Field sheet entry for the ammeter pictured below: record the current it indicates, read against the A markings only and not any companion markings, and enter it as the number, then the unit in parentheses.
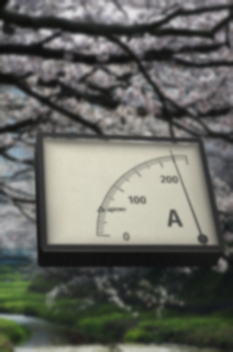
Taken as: 225 (A)
